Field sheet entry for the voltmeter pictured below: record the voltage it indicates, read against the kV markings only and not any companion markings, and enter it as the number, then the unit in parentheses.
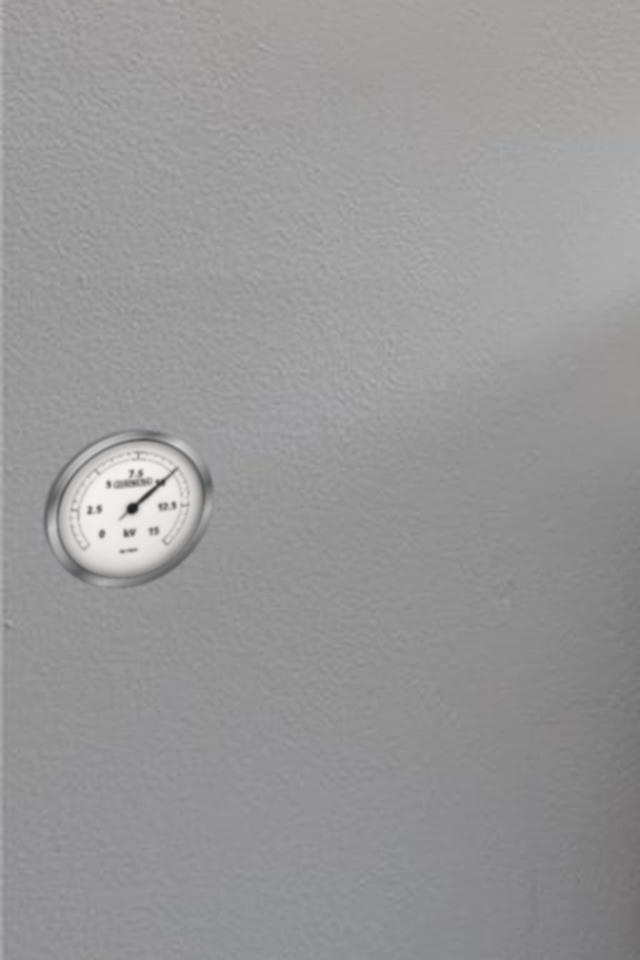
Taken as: 10 (kV)
